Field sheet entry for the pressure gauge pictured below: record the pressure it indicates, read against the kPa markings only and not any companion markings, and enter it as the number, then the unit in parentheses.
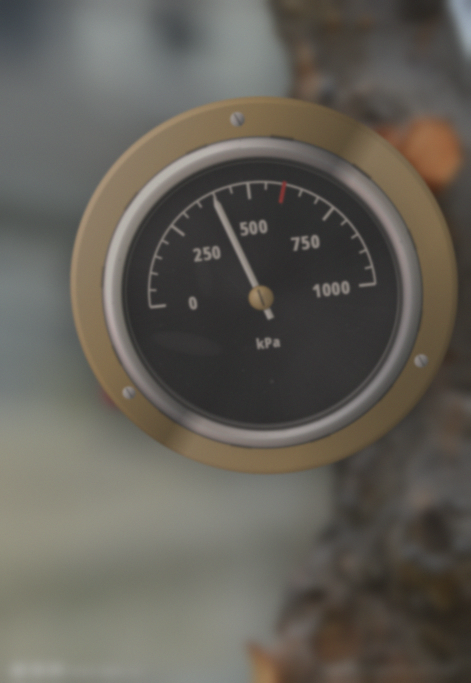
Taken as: 400 (kPa)
